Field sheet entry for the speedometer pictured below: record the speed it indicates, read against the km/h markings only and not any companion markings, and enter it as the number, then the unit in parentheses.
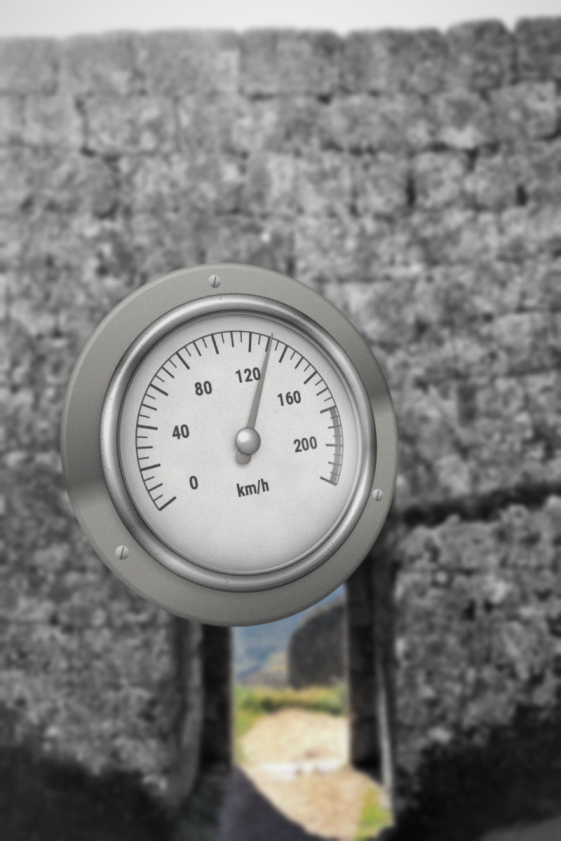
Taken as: 130 (km/h)
